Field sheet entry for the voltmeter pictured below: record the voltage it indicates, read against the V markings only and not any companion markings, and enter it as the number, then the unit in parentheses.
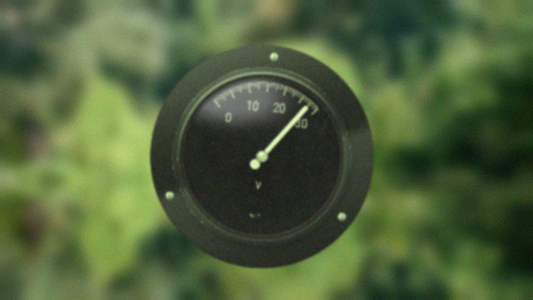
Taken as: 27.5 (V)
